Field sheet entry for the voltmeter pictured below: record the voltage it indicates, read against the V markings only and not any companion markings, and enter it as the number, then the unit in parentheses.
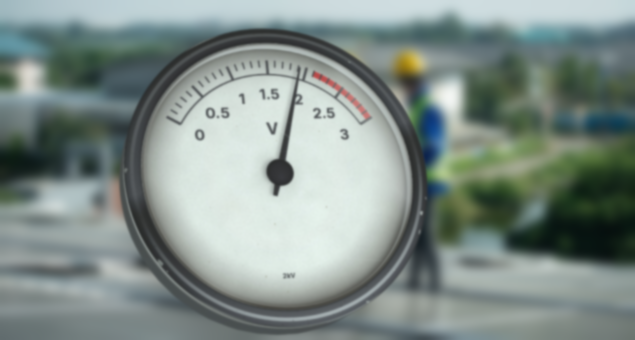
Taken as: 1.9 (V)
